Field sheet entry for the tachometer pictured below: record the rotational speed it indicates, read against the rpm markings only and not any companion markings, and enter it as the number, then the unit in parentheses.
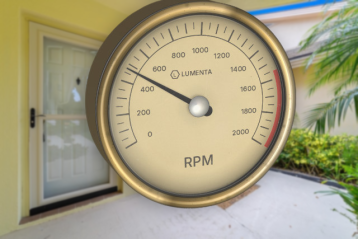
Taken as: 475 (rpm)
